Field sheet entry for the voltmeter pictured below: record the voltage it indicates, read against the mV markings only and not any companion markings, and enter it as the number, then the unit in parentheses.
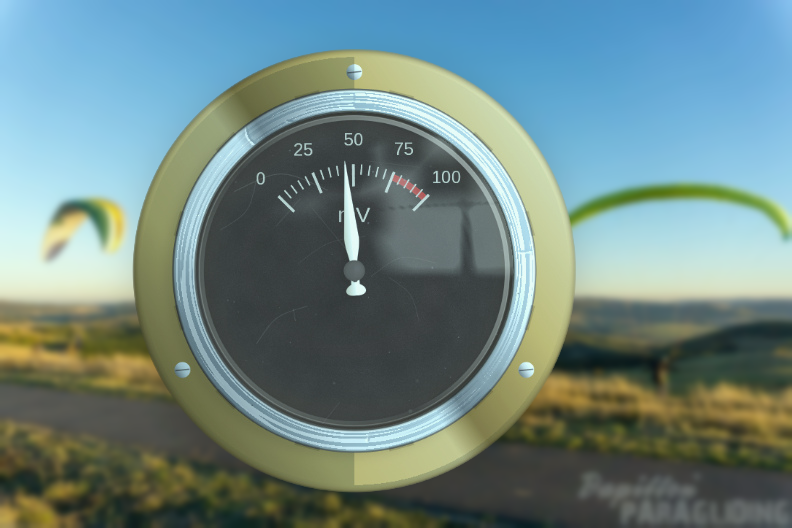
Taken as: 45 (mV)
